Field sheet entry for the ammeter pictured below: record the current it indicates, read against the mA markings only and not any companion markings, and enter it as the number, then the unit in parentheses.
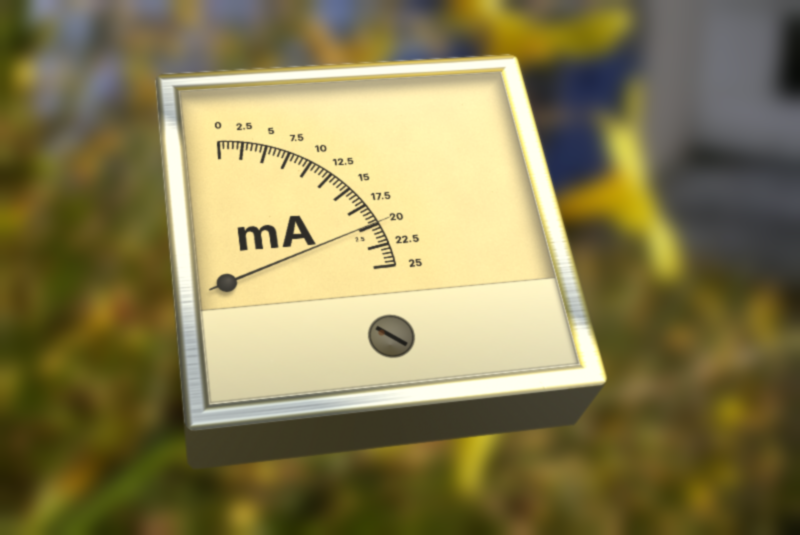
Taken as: 20 (mA)
